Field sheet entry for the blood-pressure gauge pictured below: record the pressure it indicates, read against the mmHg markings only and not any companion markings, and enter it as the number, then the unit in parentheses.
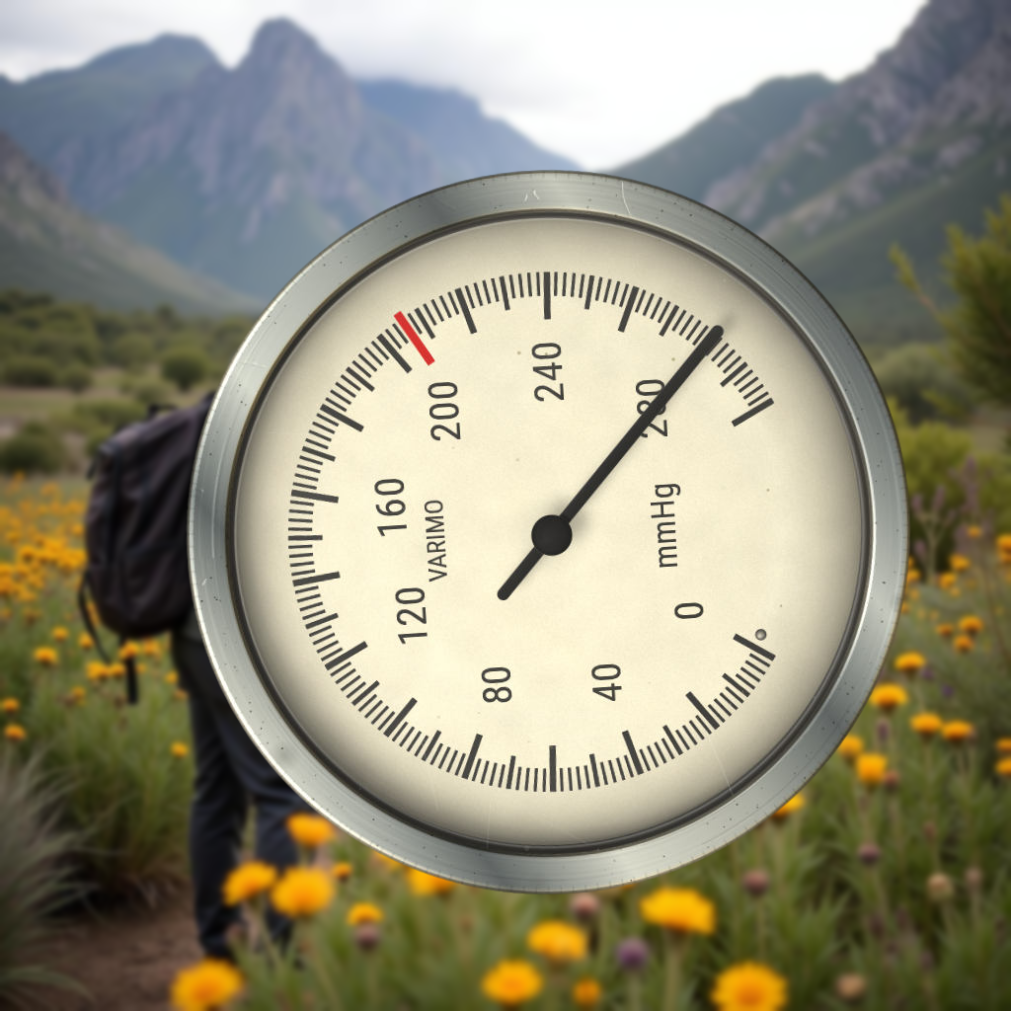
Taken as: 280 (mmHg)
